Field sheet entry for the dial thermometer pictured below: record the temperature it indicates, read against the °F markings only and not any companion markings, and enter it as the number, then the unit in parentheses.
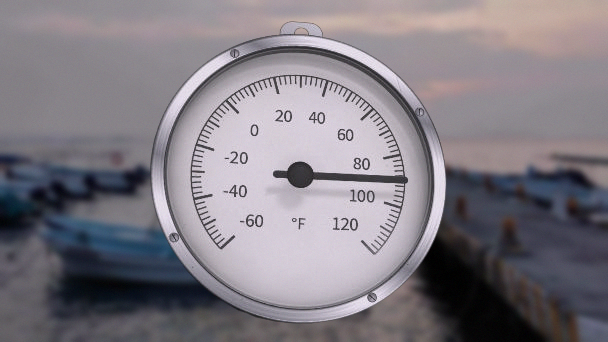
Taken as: 90 (°F)
